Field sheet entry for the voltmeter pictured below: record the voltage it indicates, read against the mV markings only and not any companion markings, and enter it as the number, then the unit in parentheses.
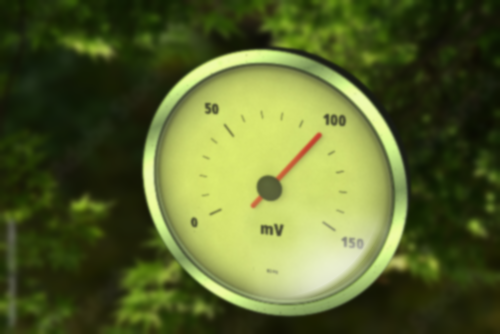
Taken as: 100 (mV)
